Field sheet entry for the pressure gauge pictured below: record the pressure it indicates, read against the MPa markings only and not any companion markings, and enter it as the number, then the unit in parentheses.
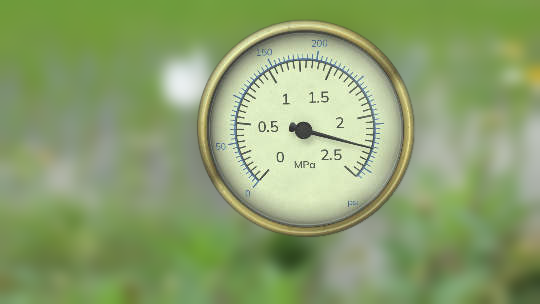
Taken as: 2.25 (MPa)
